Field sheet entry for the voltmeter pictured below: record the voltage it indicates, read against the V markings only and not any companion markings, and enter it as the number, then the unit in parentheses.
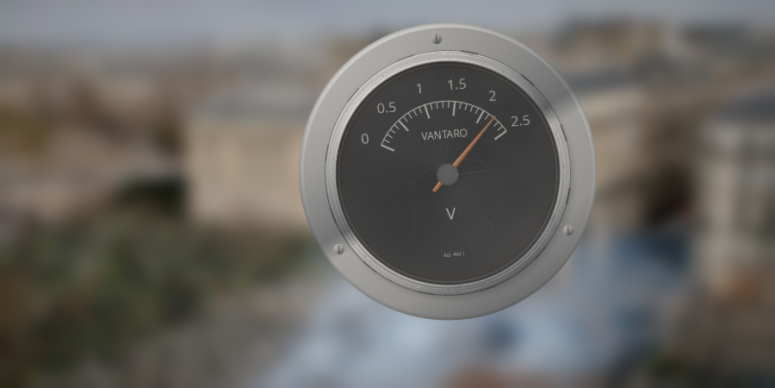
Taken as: 2.2 (V)
